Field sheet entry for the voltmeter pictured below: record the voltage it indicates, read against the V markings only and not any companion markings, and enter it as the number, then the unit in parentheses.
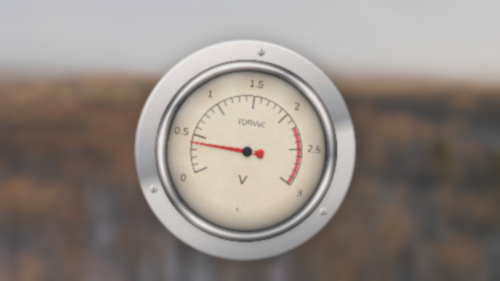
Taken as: 0.4 (V)
